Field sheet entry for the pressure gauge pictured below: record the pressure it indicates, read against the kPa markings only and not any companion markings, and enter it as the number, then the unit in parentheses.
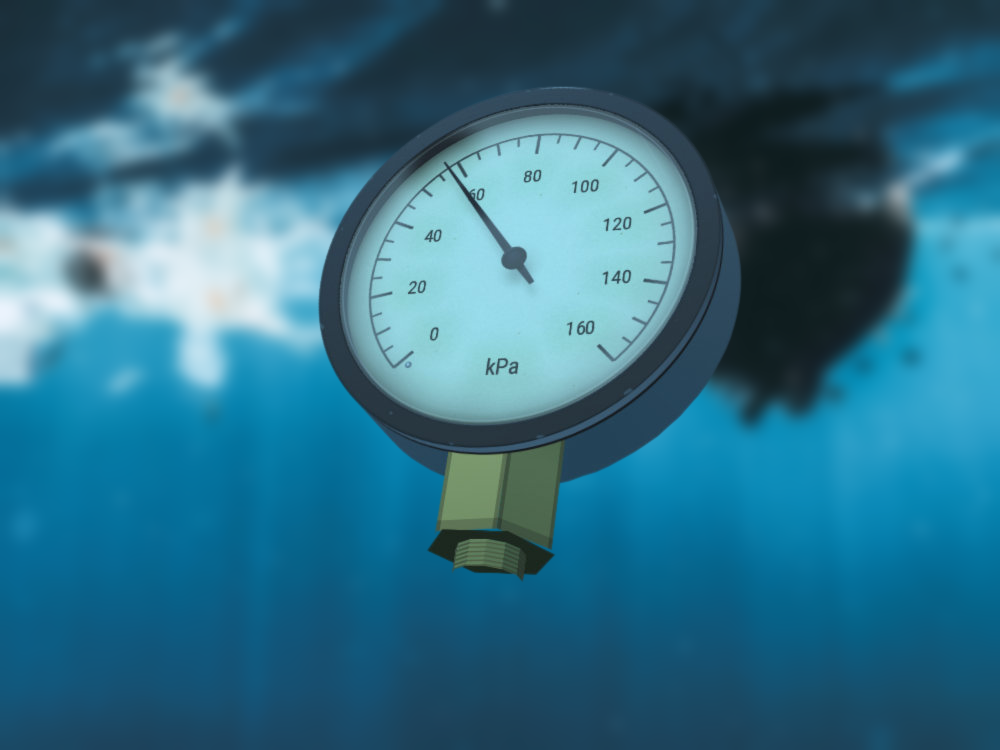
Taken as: 57.5 (kPa)
